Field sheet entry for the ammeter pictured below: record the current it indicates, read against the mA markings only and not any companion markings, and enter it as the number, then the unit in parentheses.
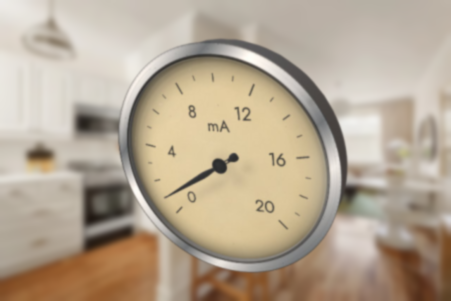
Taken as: 1 (mA)
